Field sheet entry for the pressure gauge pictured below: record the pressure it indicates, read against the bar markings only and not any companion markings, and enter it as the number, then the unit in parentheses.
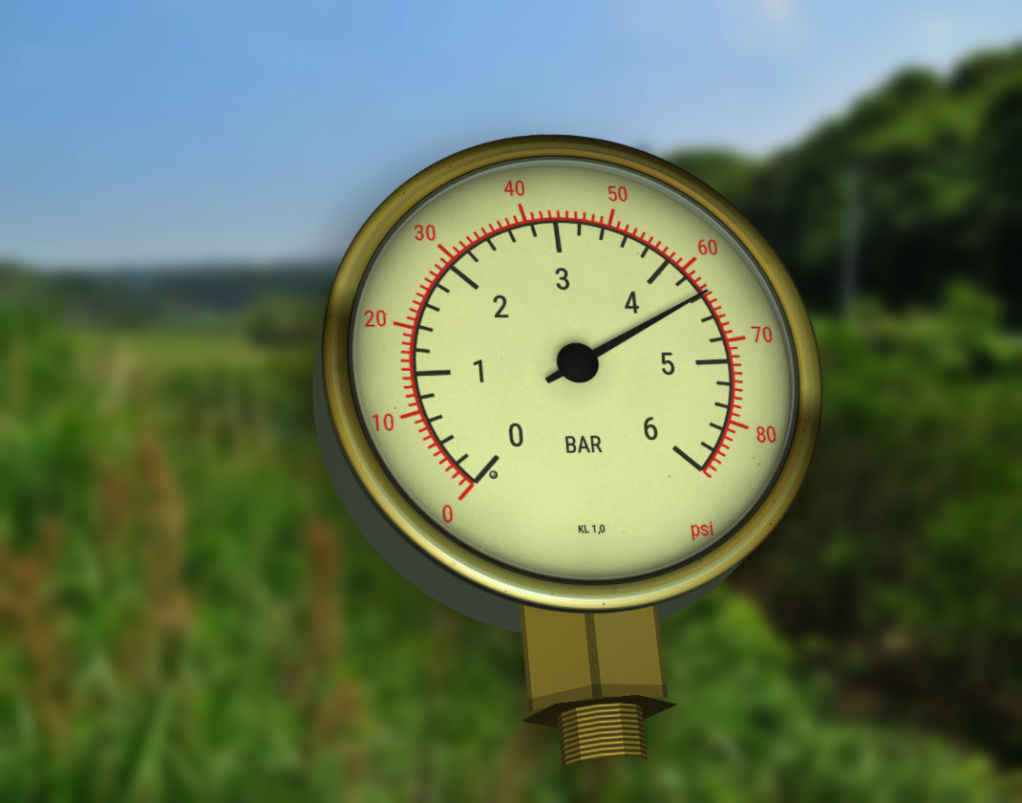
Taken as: 4.4 (bar)
